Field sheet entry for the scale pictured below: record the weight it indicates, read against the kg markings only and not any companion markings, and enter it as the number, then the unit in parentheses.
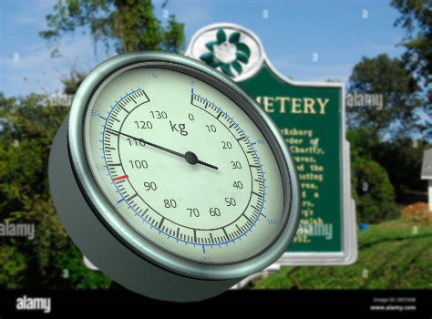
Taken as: 110 (kg)
